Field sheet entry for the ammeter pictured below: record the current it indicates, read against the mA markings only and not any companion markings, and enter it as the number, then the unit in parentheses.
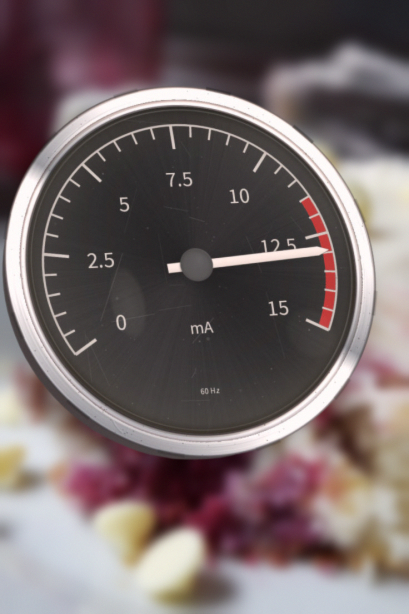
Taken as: 13 (mA)
